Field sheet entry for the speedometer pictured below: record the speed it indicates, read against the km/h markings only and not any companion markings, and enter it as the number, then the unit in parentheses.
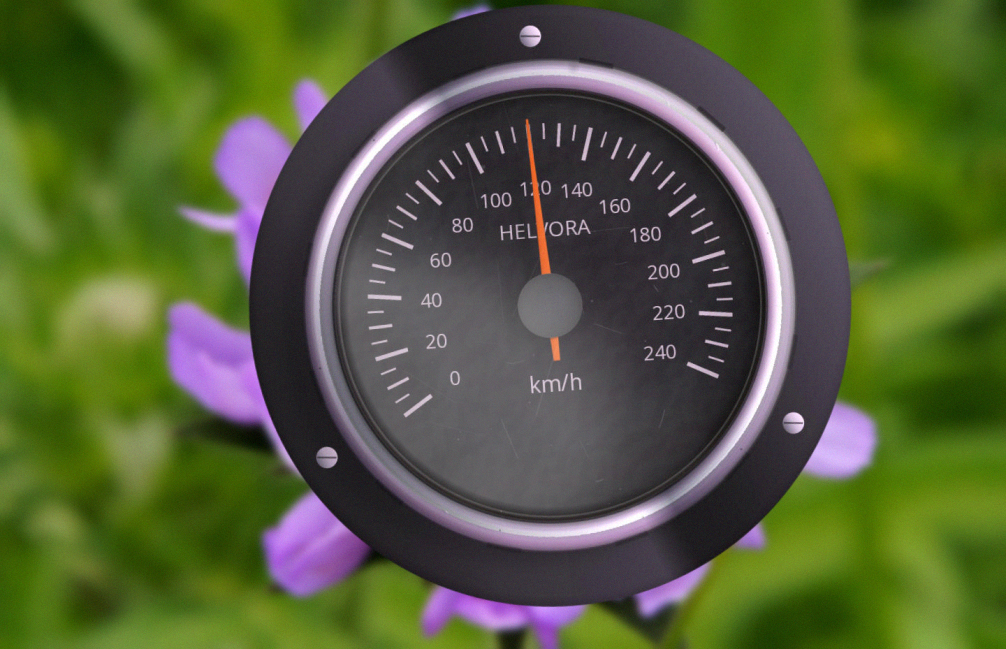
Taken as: 120 (km/h)
